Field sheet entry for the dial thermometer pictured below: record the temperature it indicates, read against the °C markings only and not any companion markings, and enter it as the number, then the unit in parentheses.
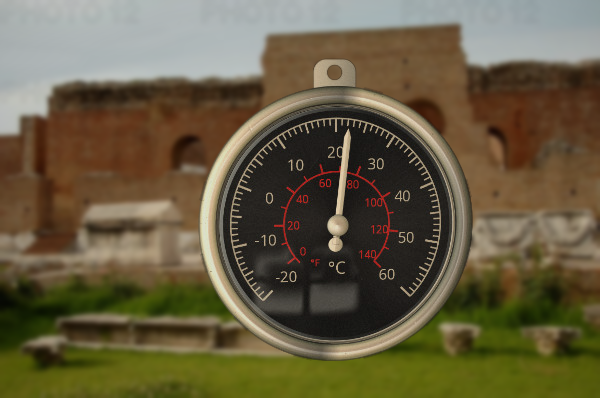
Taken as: 22 (°C)
